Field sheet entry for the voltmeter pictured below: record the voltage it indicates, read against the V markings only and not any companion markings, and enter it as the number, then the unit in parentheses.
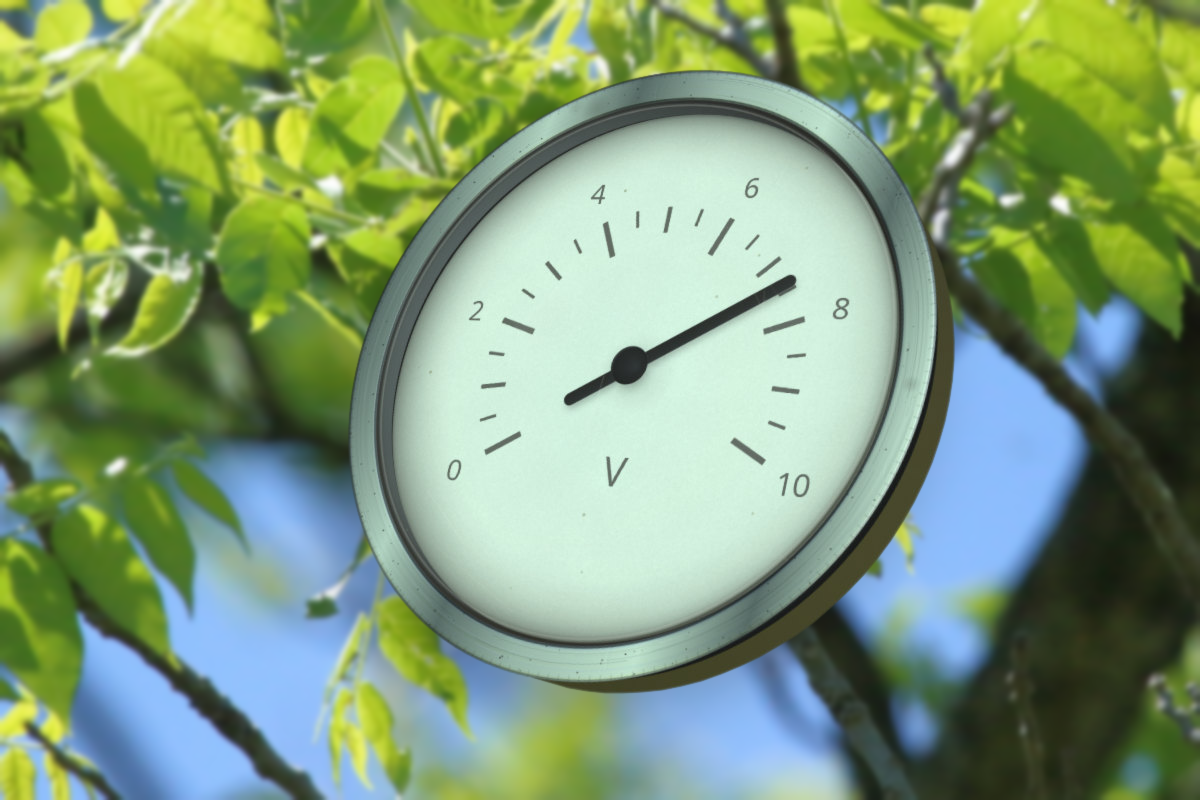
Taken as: 7.5 (V)
